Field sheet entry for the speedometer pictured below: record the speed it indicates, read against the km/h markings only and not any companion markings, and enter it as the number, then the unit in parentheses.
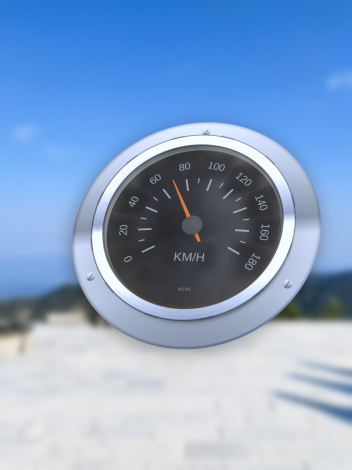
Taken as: 70 (km/h)
